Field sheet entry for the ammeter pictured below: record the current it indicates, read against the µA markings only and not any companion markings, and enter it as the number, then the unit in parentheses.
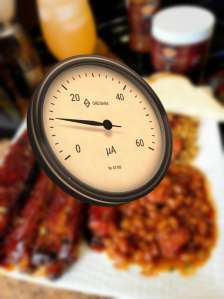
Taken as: 10 (µA)
